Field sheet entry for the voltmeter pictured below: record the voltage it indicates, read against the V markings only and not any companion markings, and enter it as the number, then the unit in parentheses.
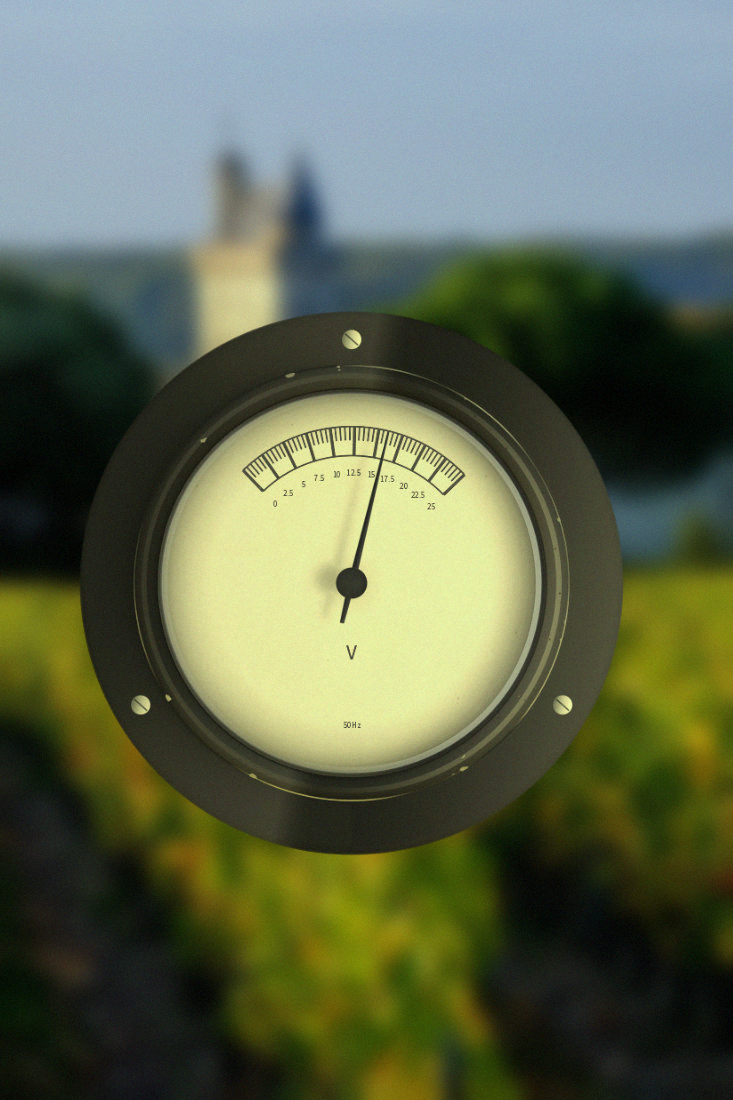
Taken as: 16 (V)
